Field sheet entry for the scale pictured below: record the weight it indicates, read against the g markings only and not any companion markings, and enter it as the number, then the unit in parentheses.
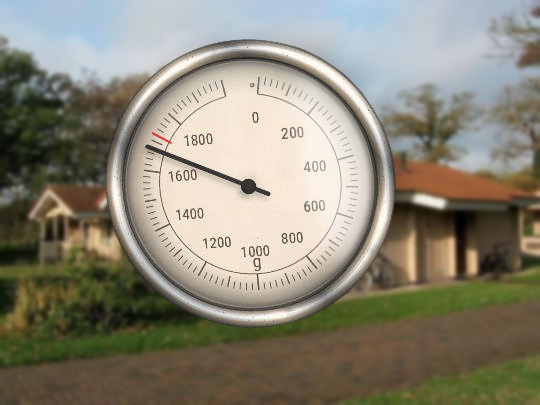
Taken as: 1680 (g)
